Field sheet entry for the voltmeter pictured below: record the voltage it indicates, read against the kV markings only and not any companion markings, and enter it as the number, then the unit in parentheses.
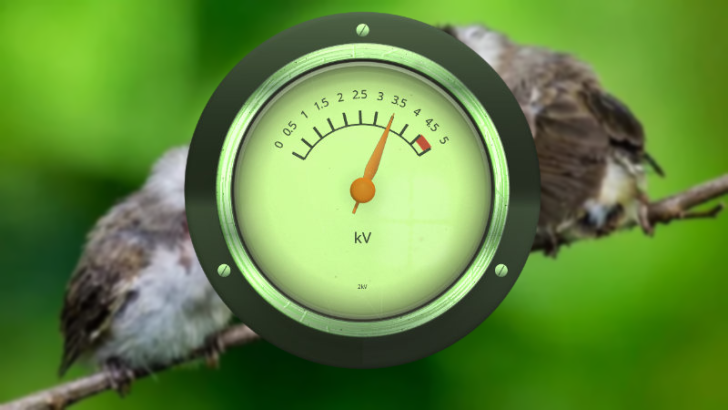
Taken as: 3.5 (kV)
